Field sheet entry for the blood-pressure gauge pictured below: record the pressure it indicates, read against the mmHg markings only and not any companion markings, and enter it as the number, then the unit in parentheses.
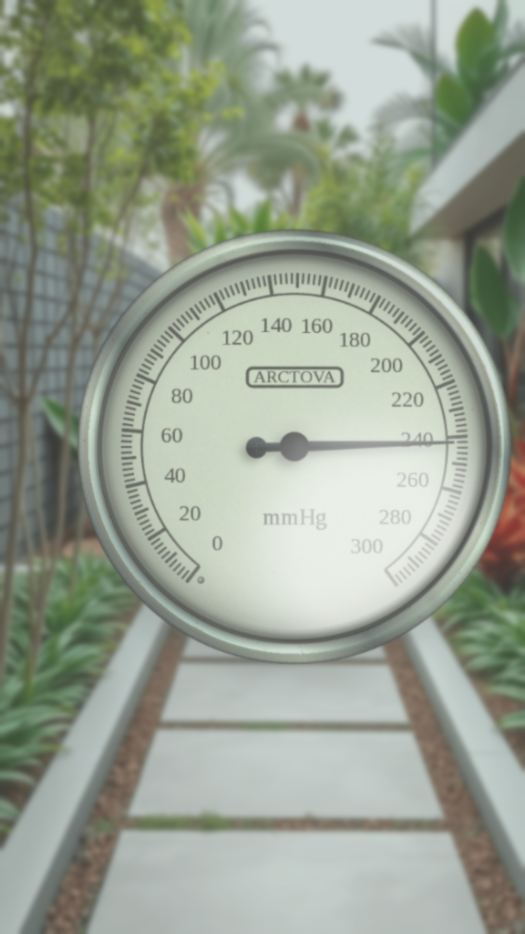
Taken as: 242 (mmHg)
